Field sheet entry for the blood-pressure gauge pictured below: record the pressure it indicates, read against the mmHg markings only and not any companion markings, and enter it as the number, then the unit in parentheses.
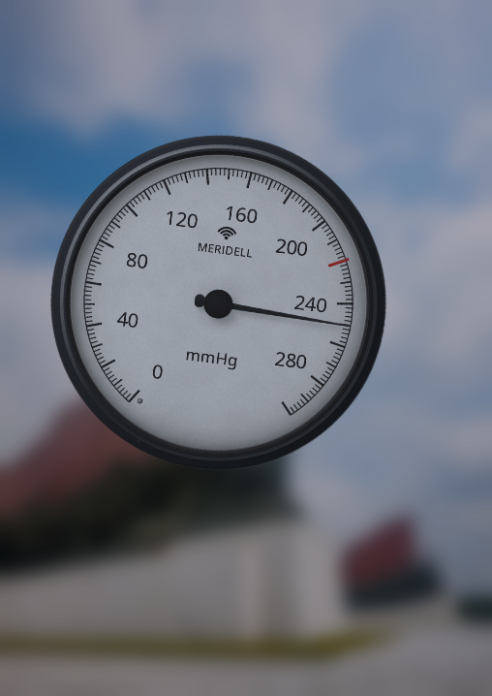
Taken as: 250 (mmHg)
